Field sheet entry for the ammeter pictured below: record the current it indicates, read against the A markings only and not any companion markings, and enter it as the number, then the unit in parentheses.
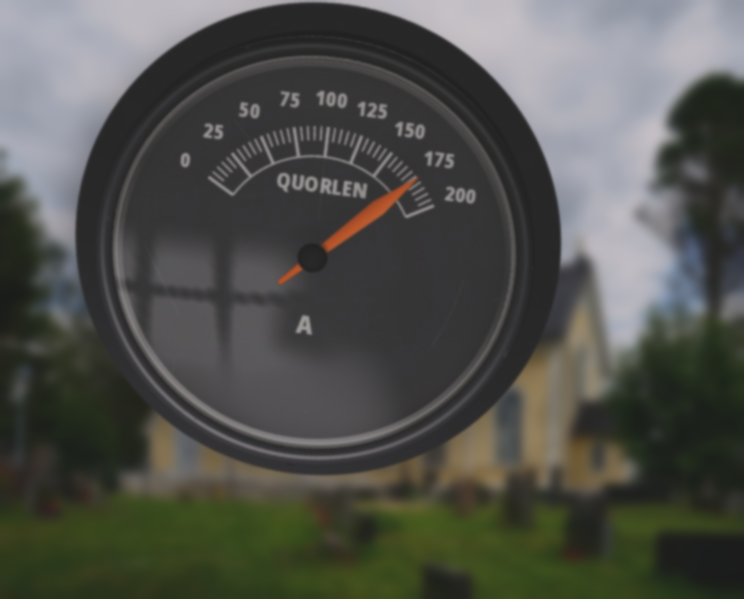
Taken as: 175 (A)
